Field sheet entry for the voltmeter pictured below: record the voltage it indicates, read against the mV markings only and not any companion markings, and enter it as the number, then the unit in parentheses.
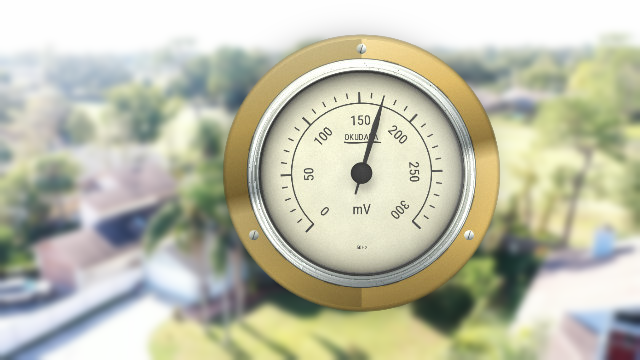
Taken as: 170 (mV)
